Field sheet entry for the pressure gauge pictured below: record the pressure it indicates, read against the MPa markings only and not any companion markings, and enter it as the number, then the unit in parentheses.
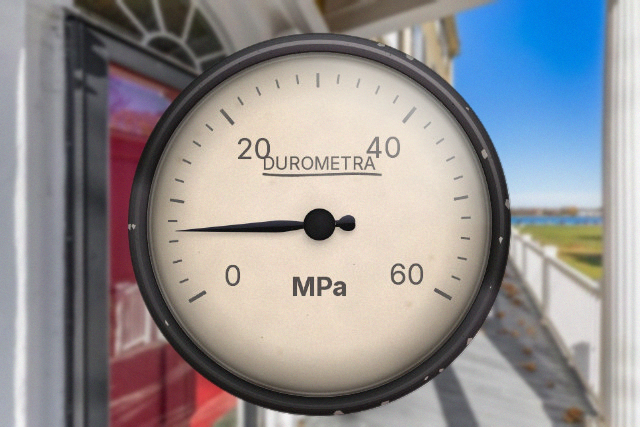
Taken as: 7 (MPa)
